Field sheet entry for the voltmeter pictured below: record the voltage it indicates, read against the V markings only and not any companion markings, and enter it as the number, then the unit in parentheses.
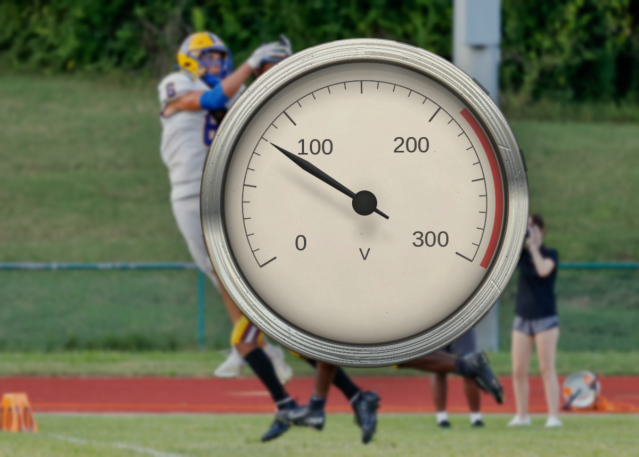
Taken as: 80 (V)
